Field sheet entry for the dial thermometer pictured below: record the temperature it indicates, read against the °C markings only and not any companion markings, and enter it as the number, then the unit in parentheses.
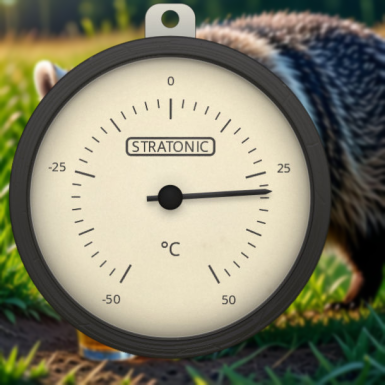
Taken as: 28.75 (°C)
